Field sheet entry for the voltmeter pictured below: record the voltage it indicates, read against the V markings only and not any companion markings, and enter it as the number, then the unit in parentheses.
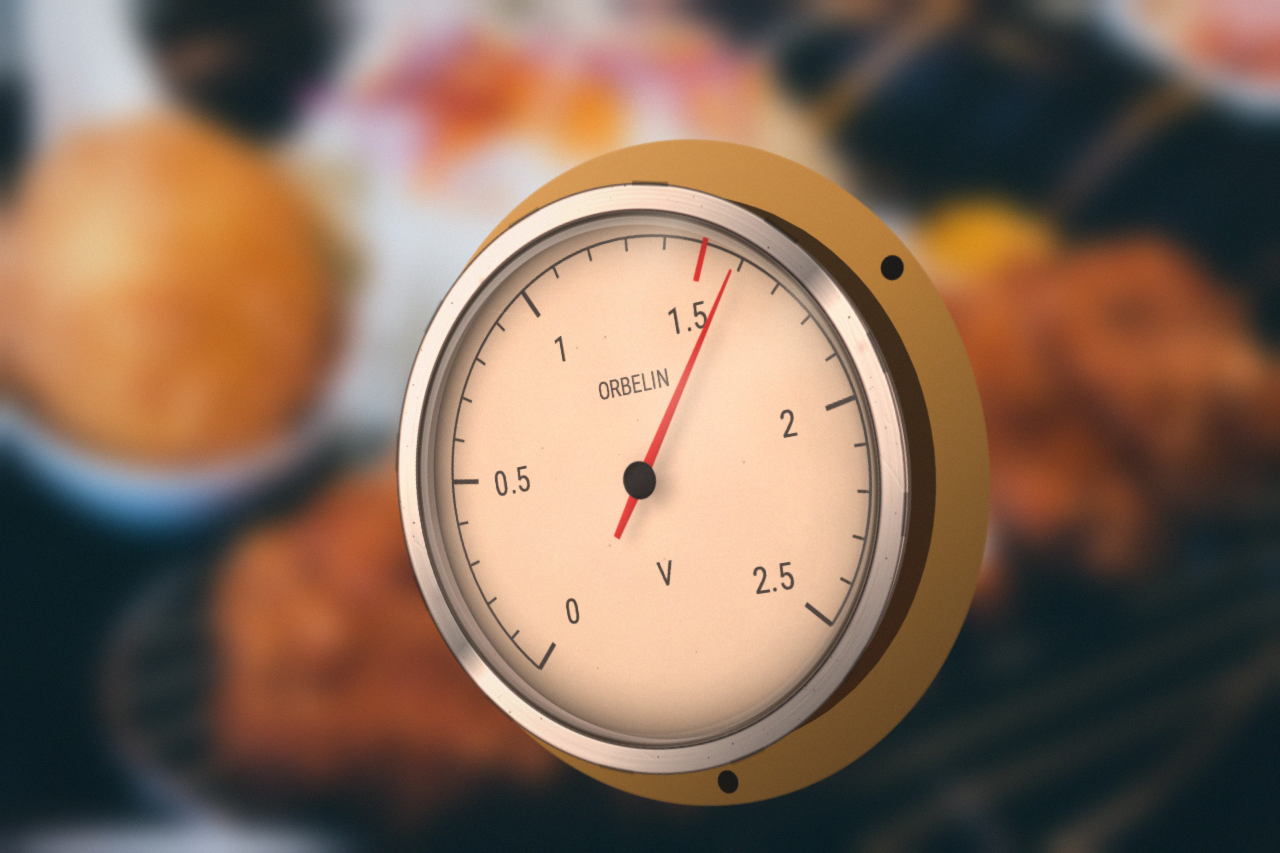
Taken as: 1.6 (V)
